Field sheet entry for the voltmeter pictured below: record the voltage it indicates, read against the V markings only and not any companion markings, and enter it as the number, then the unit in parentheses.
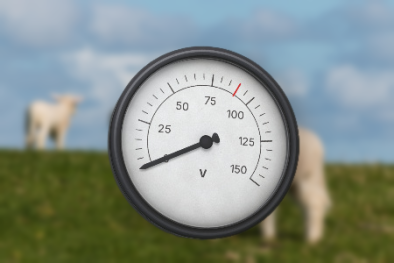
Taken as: 0 (V)
